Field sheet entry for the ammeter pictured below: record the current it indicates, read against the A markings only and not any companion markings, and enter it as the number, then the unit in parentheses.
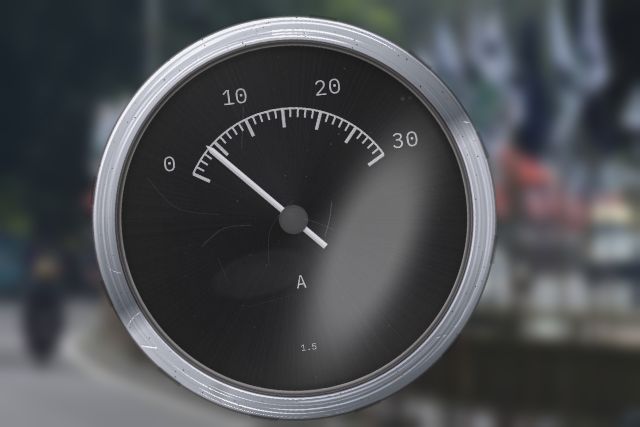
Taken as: 4 (A)
